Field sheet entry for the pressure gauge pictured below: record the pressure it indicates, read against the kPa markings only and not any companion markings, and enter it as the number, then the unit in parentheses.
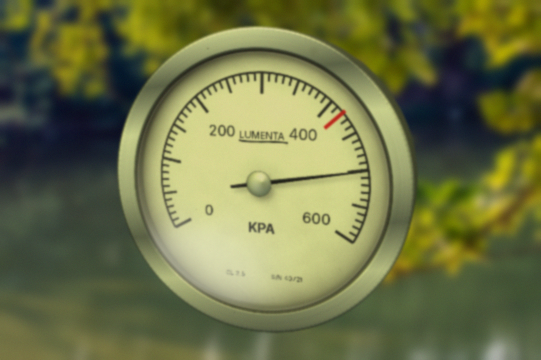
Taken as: 500 (kPa)
